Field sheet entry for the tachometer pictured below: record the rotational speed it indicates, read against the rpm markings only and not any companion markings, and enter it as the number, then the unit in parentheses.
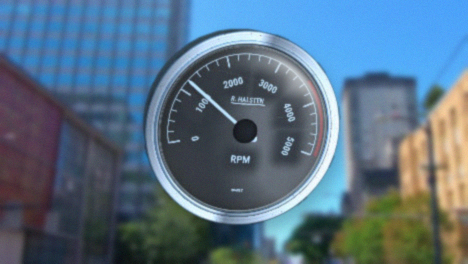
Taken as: 1200 (rpm)
